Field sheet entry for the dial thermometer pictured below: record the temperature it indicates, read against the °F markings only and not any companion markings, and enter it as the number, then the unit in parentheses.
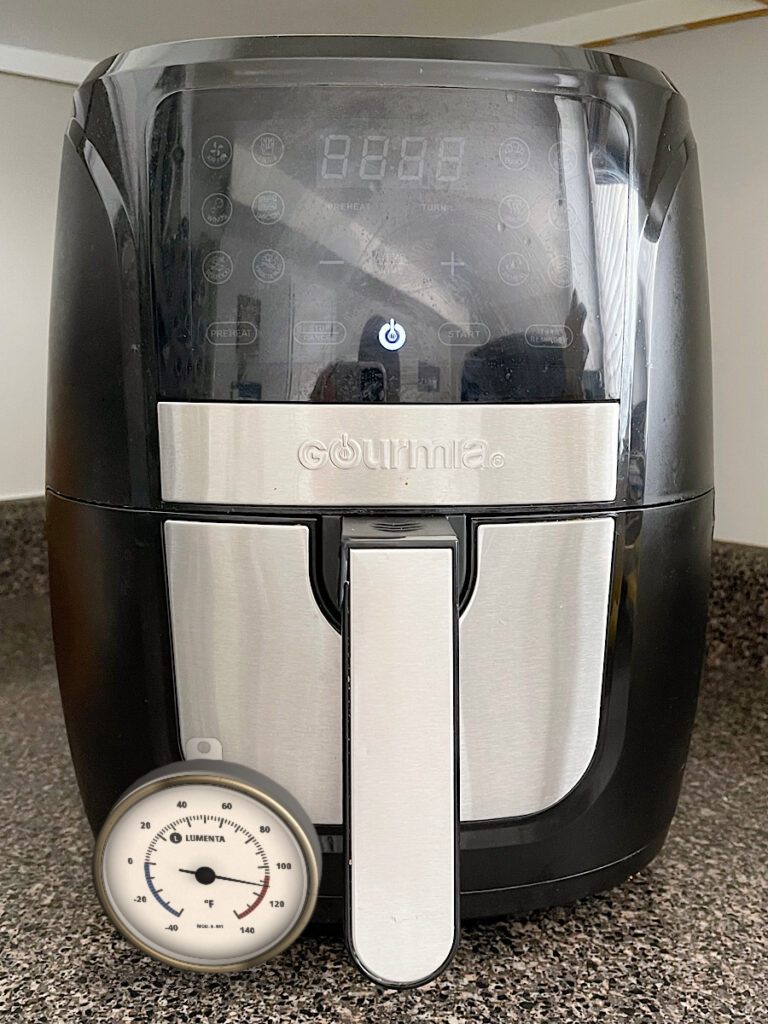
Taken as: 110 (°F)
